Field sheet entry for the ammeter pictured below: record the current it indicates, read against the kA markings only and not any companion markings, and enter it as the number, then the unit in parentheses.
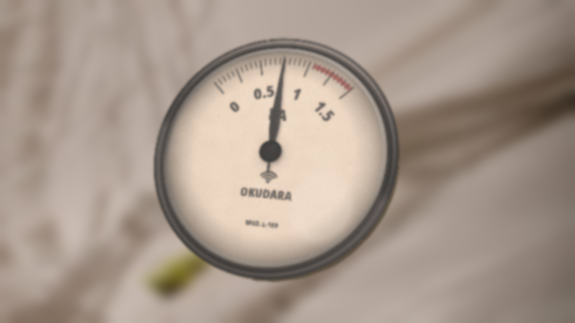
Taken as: 0.75 (kA)
